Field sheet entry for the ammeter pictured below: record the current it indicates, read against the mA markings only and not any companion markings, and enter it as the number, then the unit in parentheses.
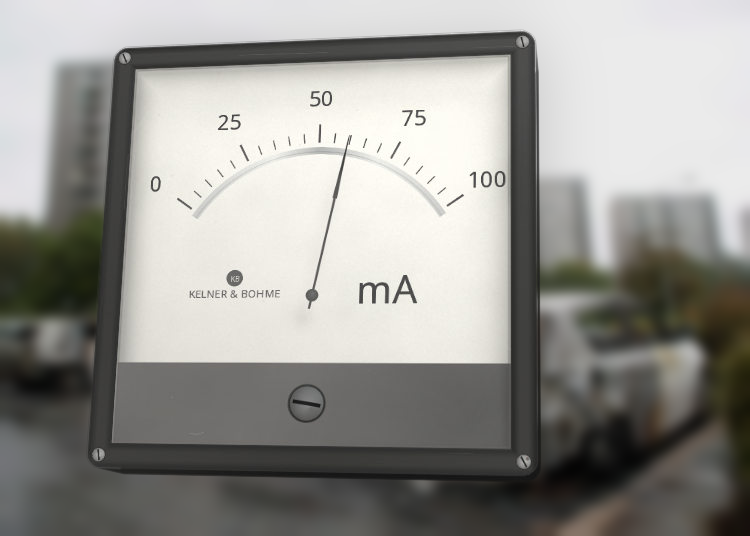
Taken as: 60 (mA)
